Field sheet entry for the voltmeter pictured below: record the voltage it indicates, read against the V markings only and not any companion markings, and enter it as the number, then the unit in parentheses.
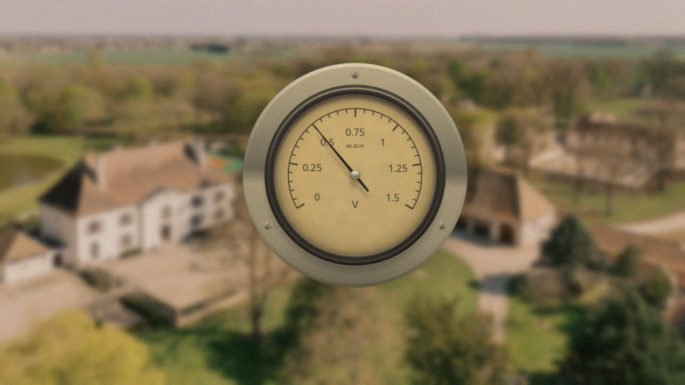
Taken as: 0.5 (V)
